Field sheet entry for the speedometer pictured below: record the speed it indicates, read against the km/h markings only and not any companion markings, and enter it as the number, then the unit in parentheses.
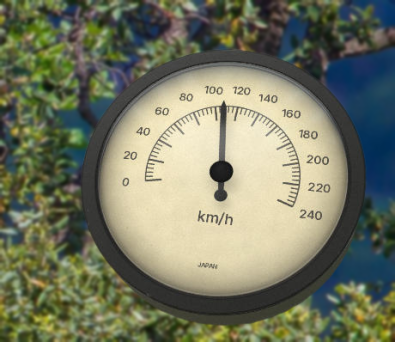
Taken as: 108 (km/h)
